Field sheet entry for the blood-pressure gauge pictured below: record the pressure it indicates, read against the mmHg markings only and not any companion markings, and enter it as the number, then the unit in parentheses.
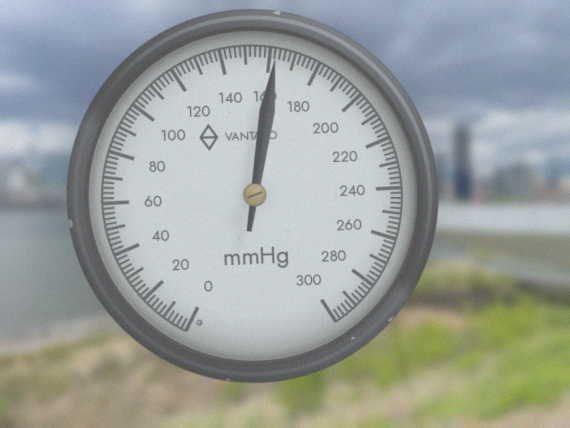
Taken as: 162 (mmHg)
